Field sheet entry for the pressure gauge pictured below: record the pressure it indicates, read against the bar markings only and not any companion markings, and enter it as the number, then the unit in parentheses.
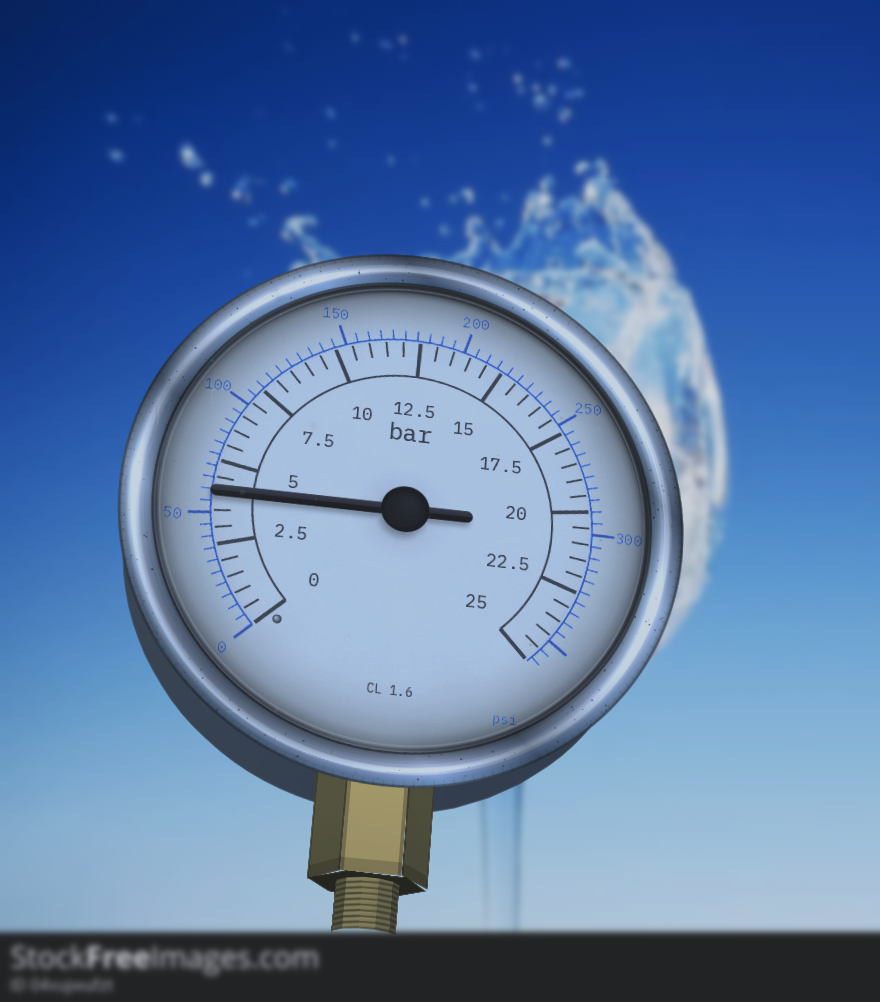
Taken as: 4 (bar)
